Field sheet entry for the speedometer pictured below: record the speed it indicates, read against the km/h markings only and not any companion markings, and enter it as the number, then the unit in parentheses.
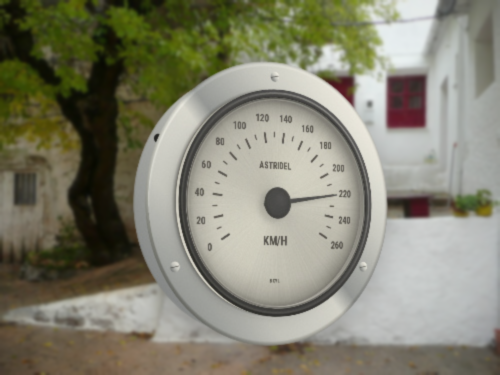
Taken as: 220 (km/h)
